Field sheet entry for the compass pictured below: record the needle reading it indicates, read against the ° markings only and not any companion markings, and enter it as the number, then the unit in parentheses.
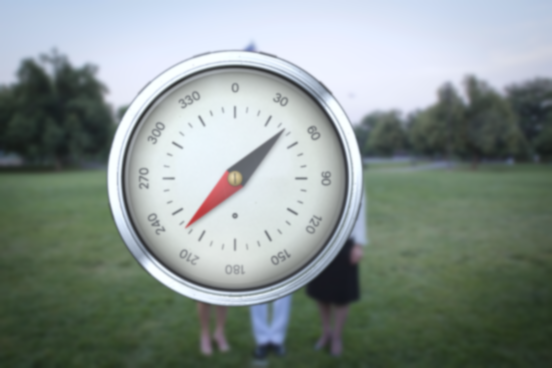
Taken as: 225 (°)
